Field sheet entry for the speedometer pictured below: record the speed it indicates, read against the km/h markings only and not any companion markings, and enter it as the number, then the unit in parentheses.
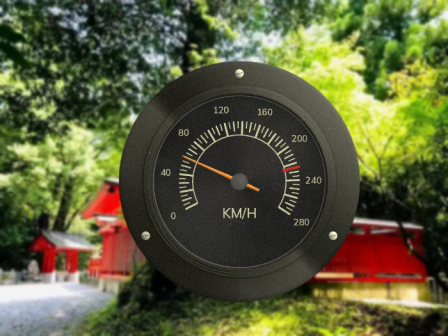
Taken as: 60 (km/h)
